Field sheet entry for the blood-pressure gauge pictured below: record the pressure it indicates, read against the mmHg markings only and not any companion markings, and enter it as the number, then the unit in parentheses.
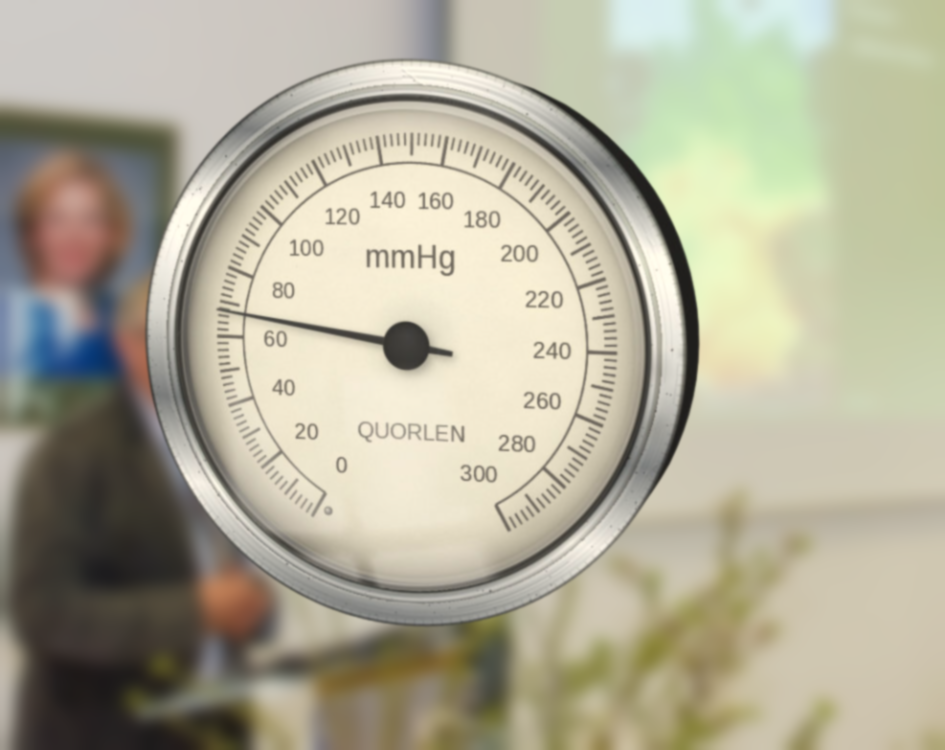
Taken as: 68 (mmHg)
